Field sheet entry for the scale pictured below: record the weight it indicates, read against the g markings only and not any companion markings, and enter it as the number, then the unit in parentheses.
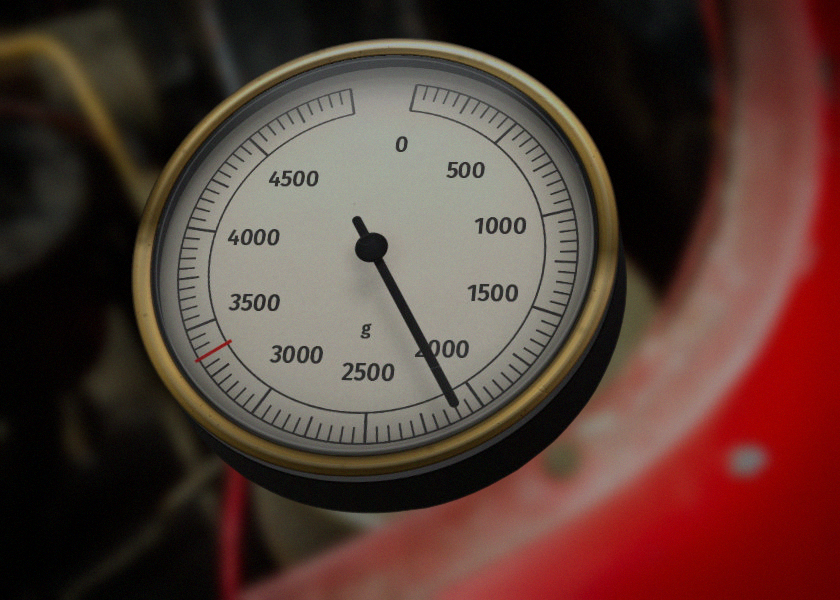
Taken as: 2100 (g)
